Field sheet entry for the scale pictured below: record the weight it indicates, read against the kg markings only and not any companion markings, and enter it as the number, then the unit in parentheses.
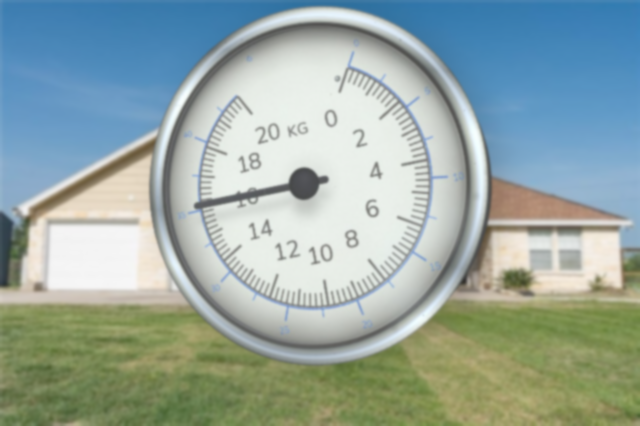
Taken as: 16 (kg)
